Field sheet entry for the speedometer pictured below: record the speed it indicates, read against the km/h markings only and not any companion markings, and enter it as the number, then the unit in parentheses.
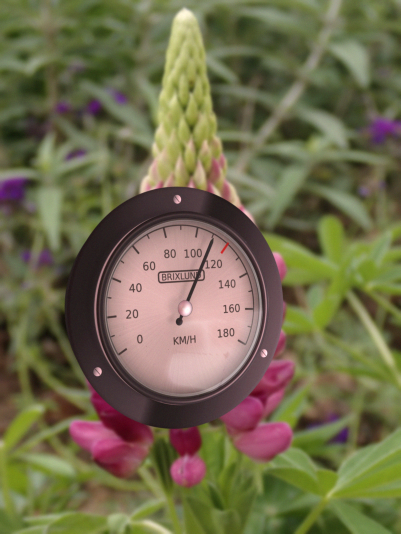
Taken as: 110 (km/h)
